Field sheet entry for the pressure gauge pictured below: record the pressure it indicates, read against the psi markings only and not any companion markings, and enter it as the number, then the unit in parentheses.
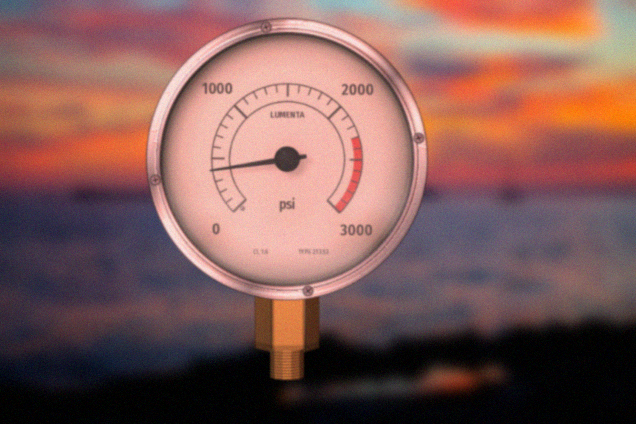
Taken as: 400 (psi)
